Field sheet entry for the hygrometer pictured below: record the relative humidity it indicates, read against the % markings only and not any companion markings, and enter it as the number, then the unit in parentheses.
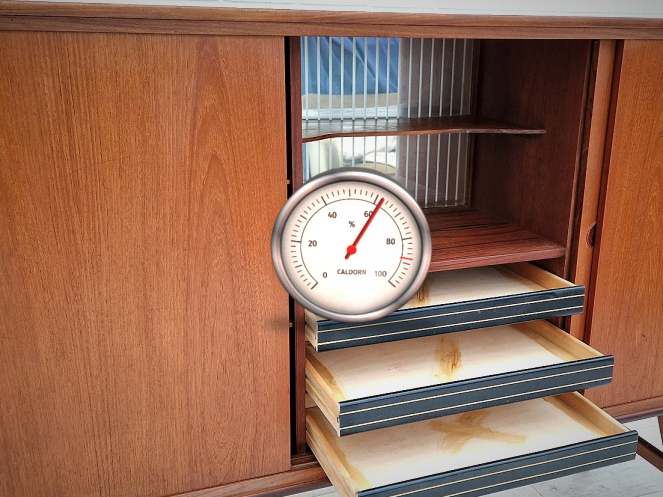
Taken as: 62 (%)
